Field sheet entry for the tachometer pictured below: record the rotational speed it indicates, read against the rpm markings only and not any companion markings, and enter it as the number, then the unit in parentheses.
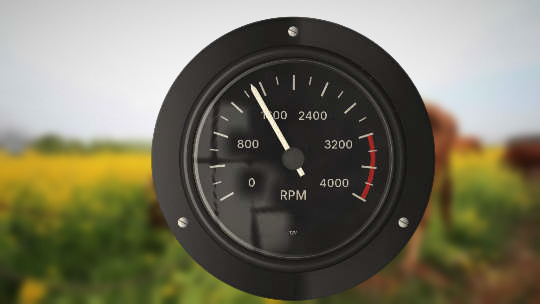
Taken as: 1500 (rpm)
